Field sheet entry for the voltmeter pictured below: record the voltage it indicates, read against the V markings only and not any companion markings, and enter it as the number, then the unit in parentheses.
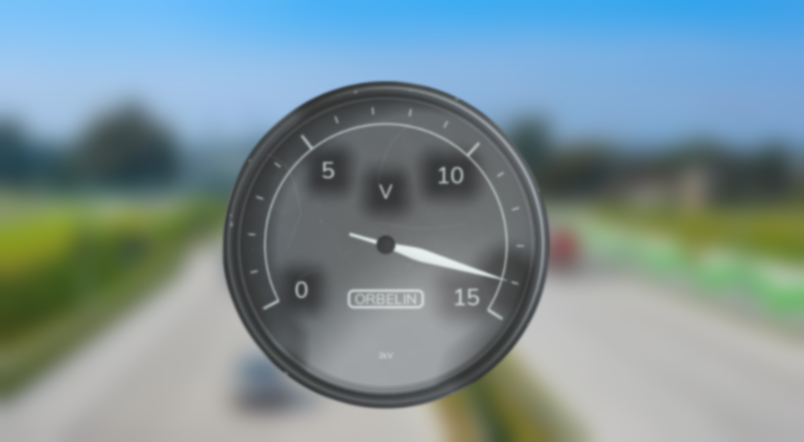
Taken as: 14 (V)
